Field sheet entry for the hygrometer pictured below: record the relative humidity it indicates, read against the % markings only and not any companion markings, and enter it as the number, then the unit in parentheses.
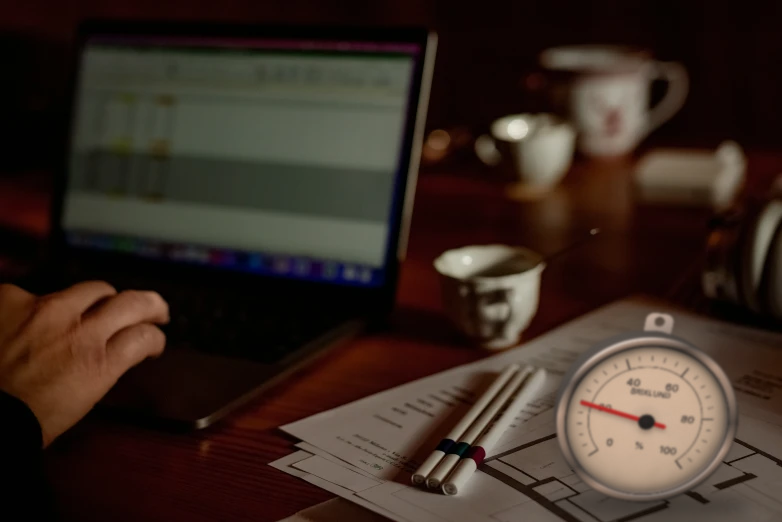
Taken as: 20 (%)
